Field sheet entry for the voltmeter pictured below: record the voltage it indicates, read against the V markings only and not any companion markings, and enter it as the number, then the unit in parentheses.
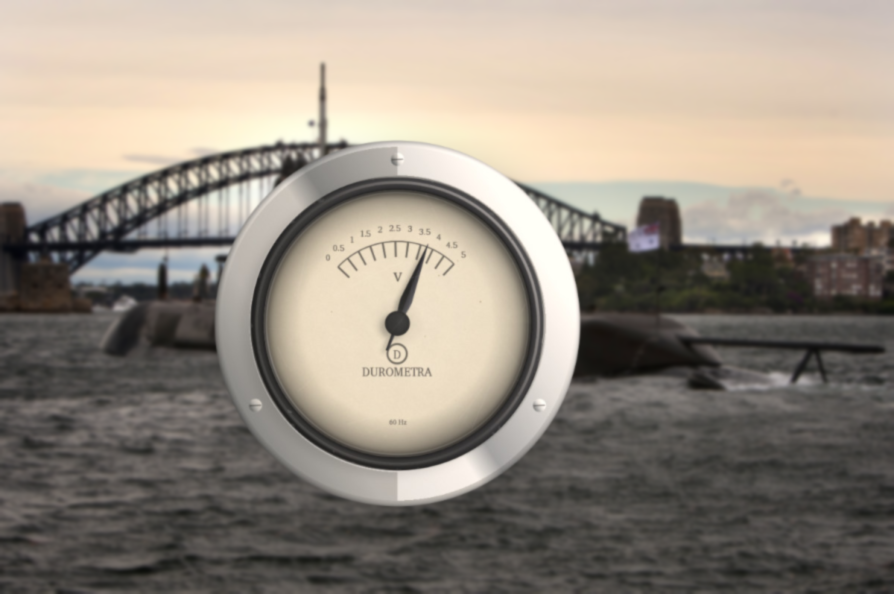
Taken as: 3.75 (V)
